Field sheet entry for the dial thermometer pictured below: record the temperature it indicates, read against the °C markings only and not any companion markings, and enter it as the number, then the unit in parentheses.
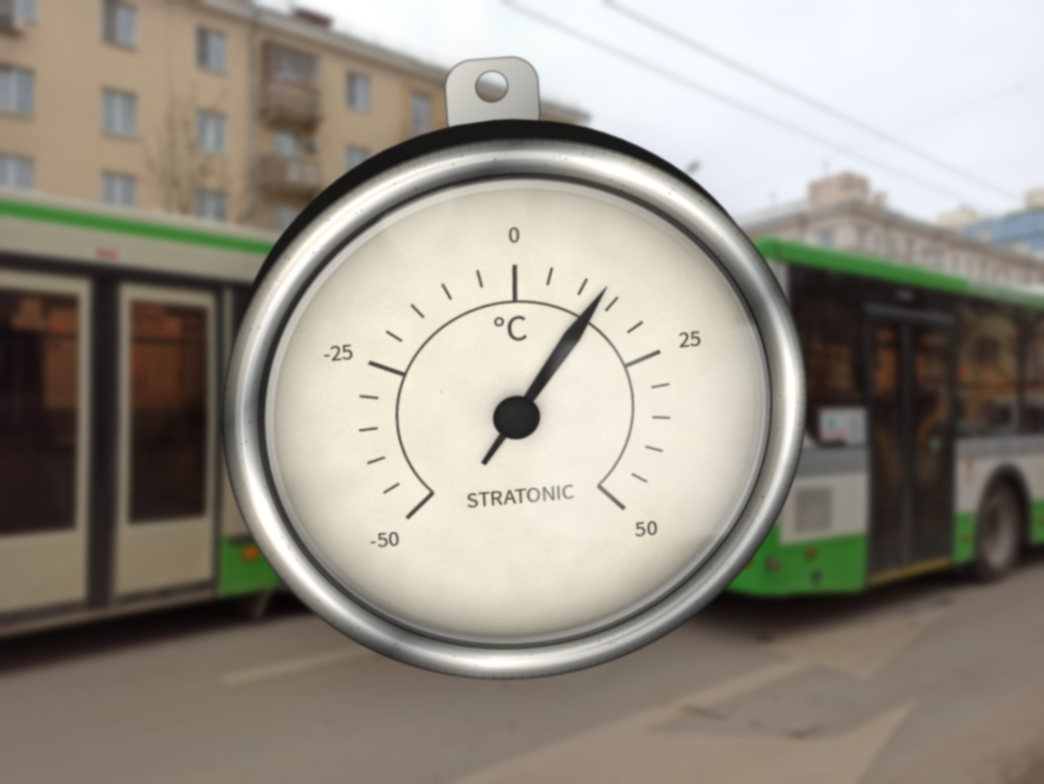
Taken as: 12.5 (°C)
